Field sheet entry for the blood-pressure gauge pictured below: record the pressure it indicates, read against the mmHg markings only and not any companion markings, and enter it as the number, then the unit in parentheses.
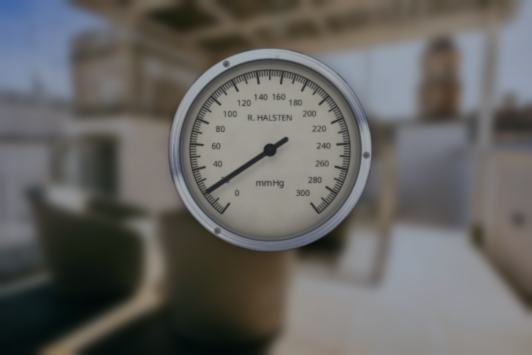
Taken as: 20 (mmHg)
